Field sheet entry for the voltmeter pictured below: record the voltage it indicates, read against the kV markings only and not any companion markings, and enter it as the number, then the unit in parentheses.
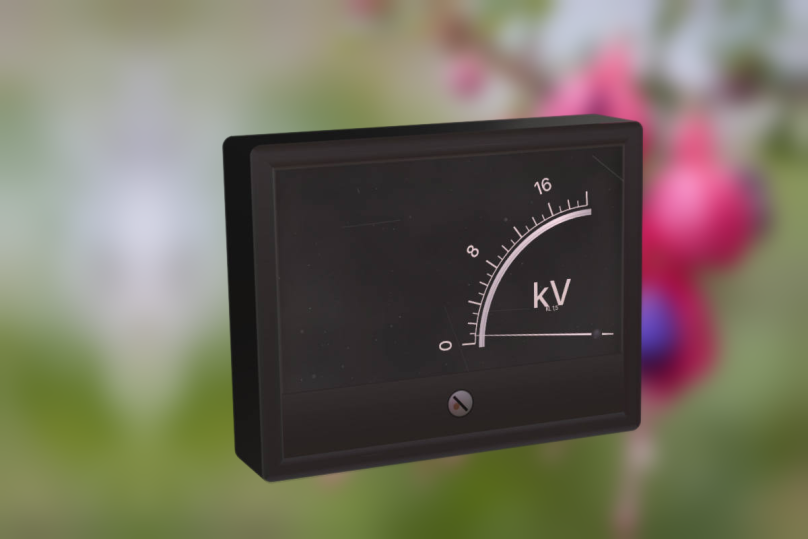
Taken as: 1 (kV)
